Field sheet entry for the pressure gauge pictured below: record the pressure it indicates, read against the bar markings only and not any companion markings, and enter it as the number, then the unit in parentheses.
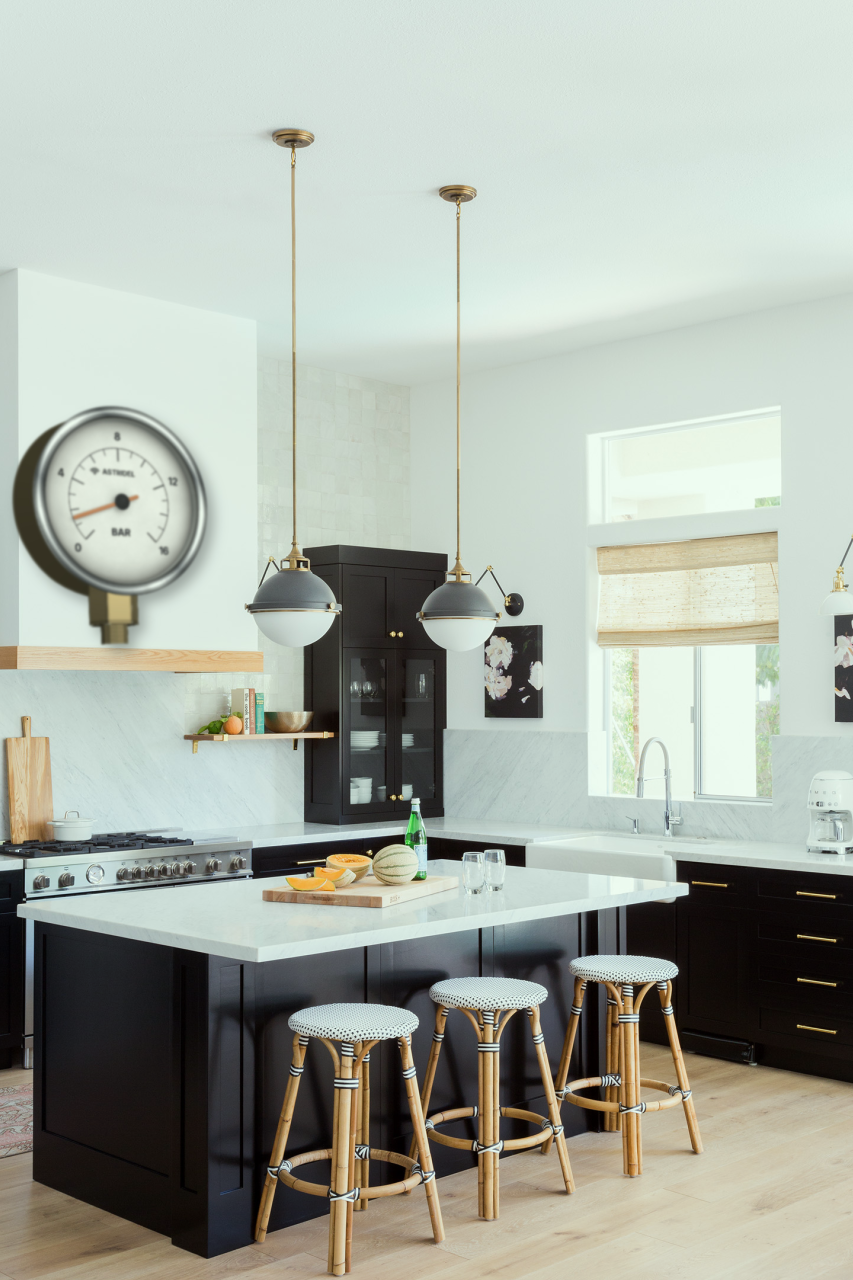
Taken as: 1.5 (bar)
